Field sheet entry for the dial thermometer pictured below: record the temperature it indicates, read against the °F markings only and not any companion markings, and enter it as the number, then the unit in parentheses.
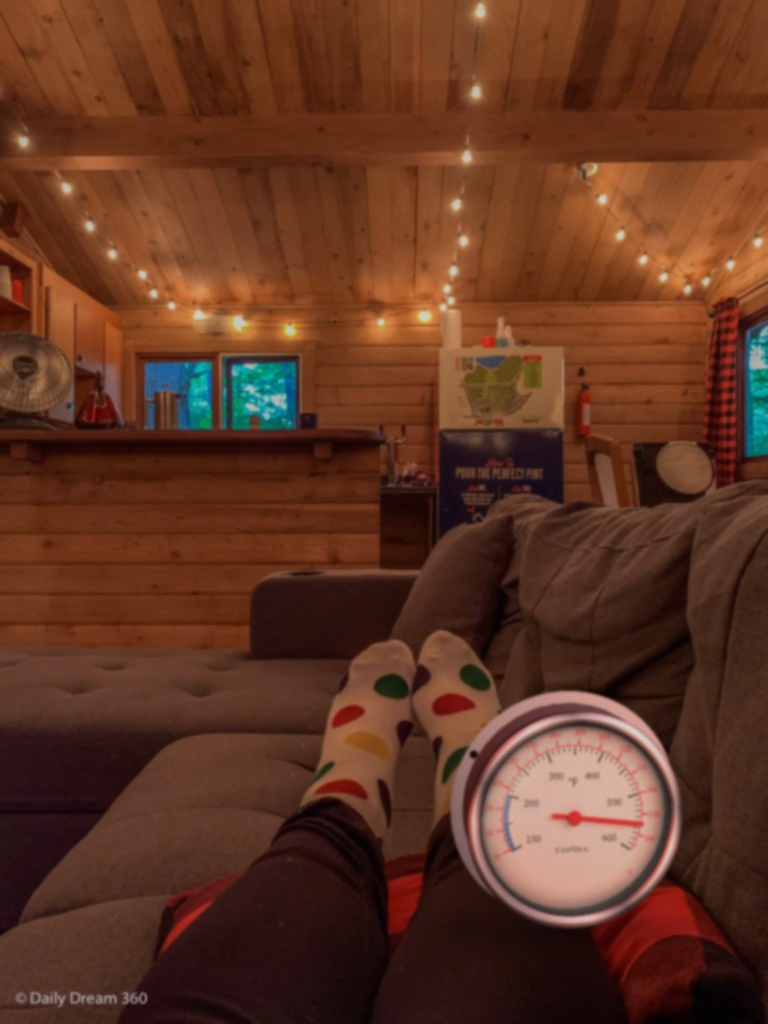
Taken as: 550 (°F)
